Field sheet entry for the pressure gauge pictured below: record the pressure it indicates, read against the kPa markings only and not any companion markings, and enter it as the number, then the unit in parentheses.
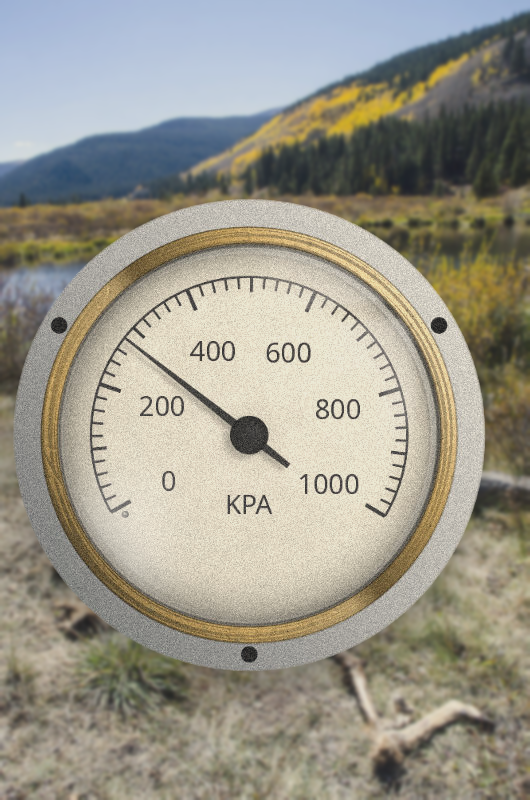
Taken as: 280 (kPa)
